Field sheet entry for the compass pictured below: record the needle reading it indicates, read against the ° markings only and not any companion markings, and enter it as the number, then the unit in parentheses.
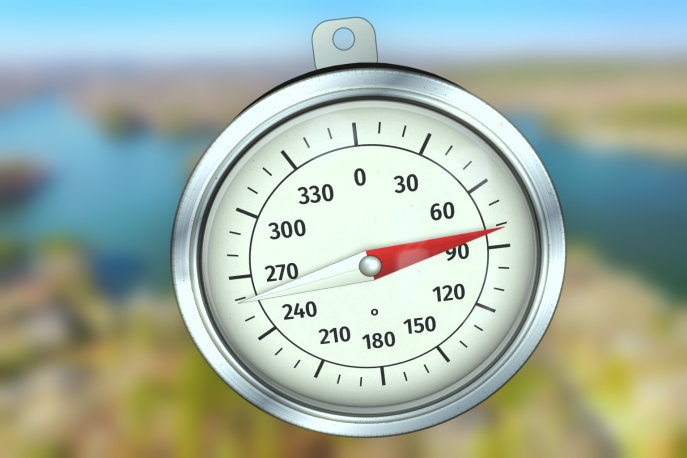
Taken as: 80 (°)
